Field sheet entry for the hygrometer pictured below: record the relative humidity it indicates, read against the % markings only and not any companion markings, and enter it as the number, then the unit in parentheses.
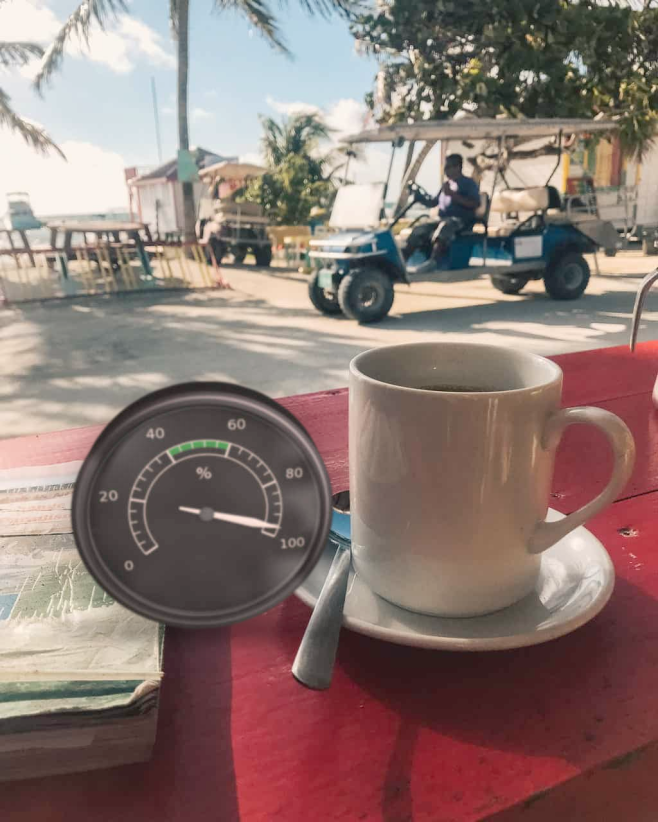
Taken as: 96 (%)
